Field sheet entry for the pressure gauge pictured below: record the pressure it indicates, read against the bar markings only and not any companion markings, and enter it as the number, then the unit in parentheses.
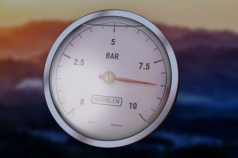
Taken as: 8.5 (bar)
